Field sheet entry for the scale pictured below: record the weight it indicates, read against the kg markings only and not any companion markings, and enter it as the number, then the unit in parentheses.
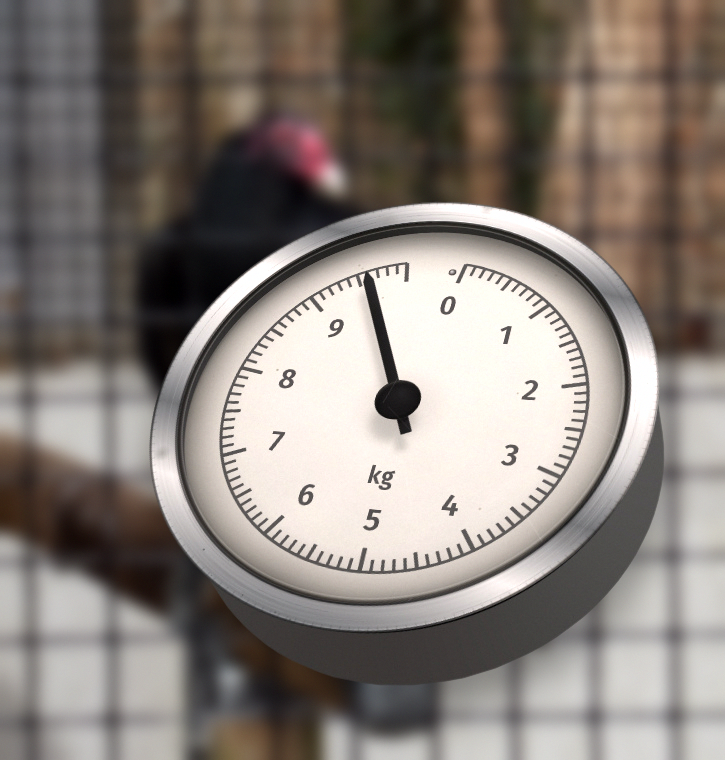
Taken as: 9.6 (kg)
